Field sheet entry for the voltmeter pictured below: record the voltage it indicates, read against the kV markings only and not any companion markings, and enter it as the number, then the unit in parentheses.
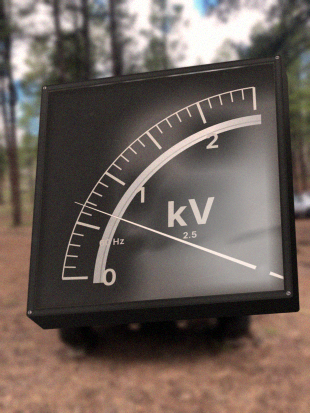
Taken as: 0.65 (kV)
